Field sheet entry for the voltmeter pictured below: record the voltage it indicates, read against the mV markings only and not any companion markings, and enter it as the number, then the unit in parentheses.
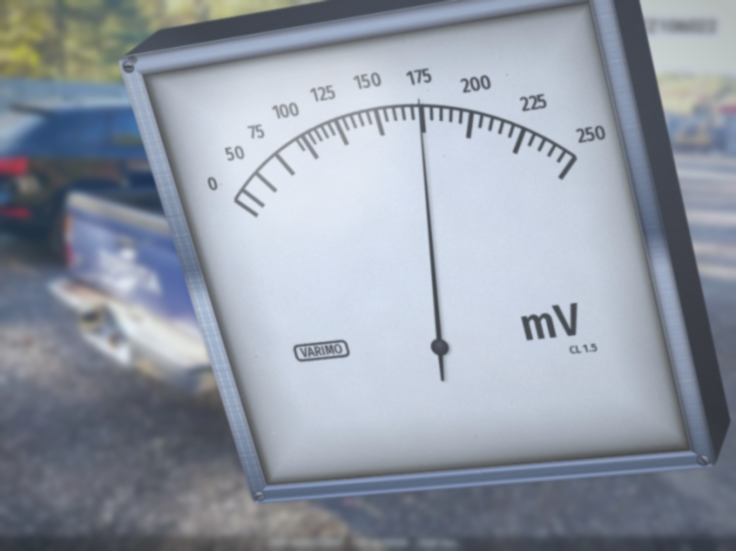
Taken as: 175 (mV)
